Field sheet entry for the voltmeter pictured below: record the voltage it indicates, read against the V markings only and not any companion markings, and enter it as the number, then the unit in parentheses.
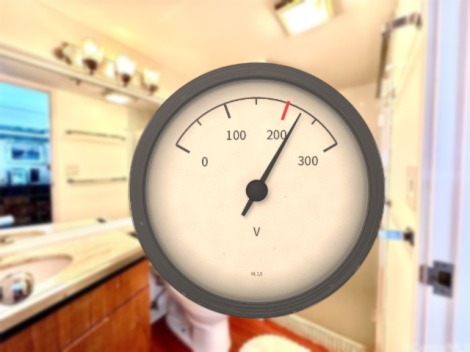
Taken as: 225 (V)
